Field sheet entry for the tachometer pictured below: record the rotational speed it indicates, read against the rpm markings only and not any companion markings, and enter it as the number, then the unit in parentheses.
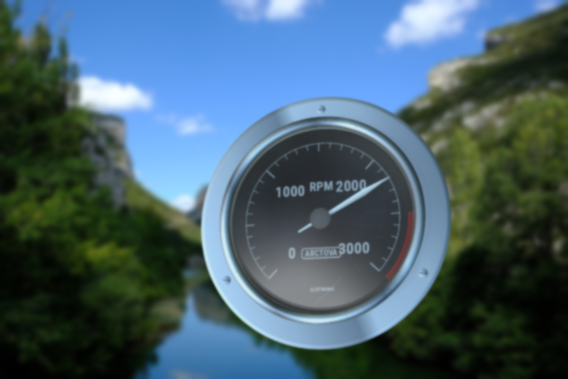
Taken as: 2200 (rpm)
